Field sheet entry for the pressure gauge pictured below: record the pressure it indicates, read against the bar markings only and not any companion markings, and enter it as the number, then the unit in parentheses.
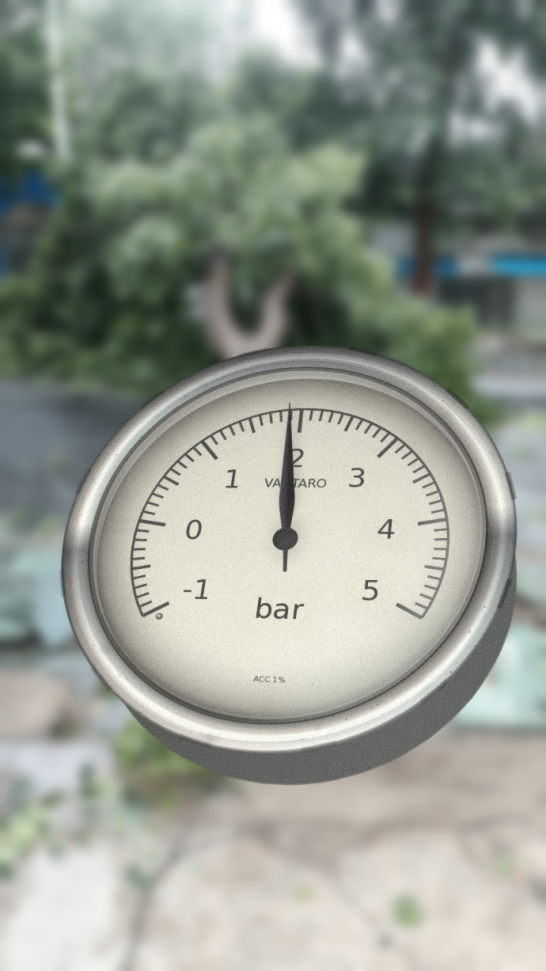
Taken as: 1.9 (bar)
